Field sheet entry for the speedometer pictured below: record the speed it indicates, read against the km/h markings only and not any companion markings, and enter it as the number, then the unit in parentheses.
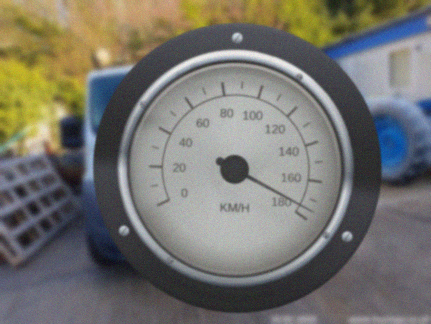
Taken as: 175 (km/h)
